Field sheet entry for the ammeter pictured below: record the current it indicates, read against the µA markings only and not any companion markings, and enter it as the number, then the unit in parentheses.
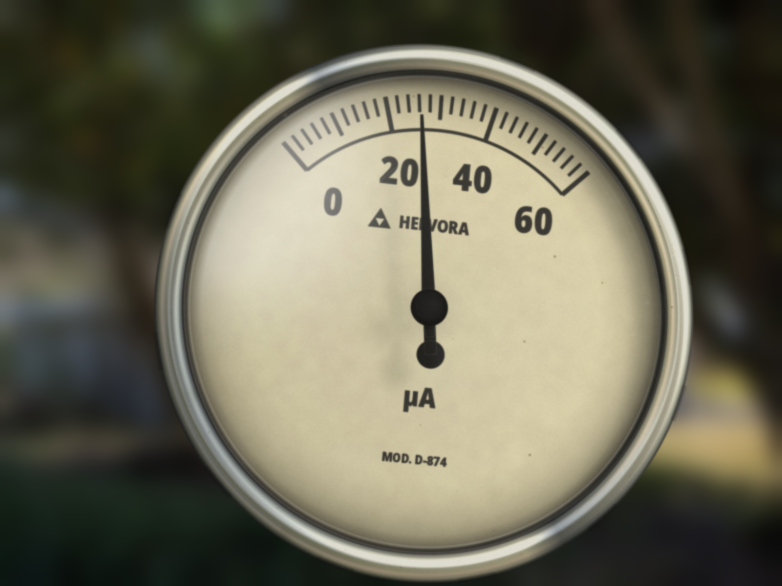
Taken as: 26 (µA)
